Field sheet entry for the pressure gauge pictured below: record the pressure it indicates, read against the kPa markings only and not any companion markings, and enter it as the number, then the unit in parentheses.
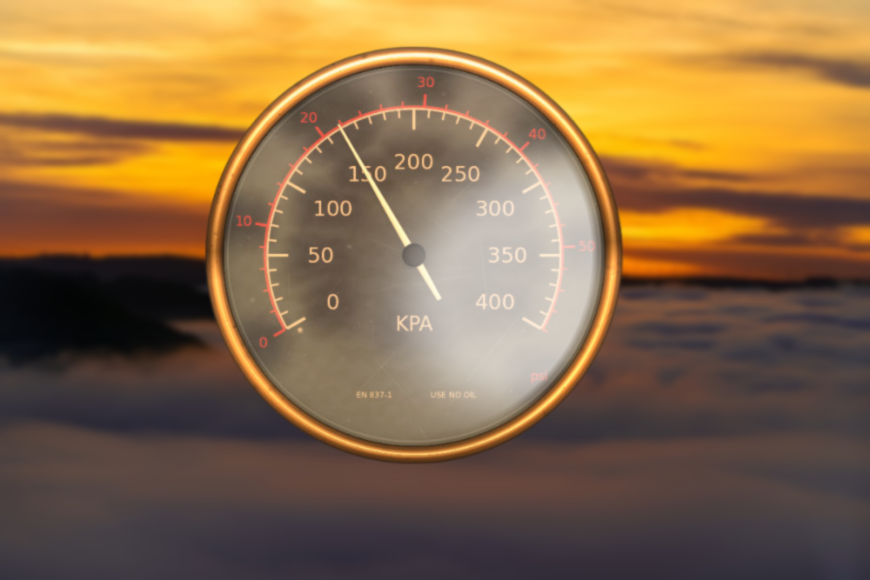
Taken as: 150 (kPa)
